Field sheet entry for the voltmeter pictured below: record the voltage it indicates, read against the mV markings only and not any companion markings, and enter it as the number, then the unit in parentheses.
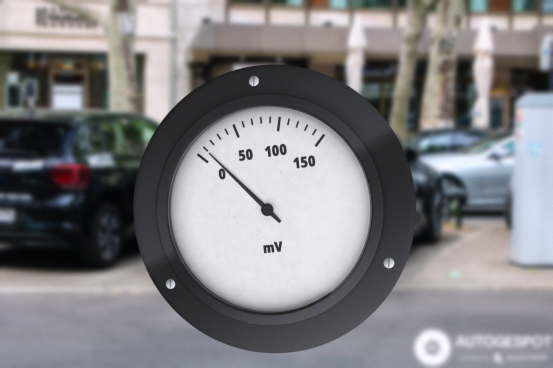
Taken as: 10 (mV)
